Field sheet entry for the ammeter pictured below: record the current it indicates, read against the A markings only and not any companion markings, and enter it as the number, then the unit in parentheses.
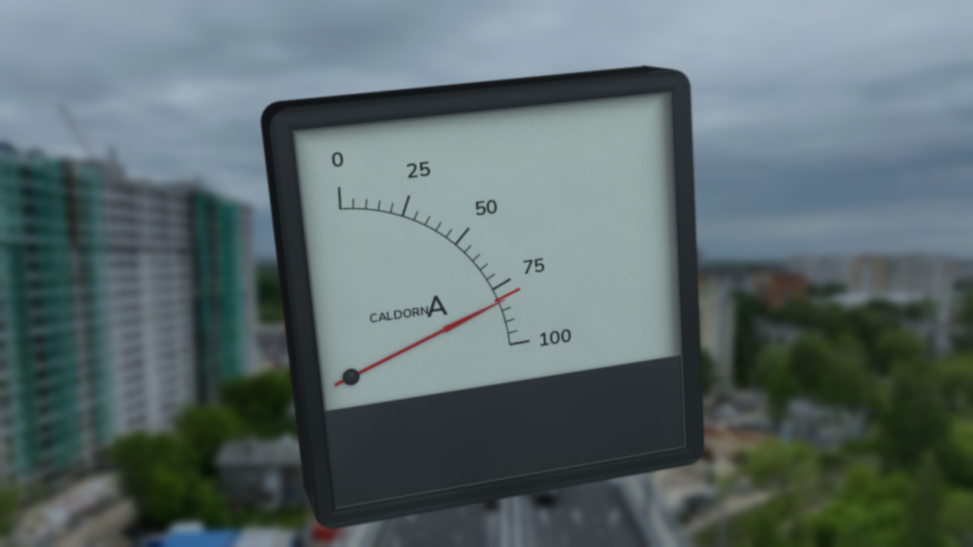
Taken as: 80 (A)
